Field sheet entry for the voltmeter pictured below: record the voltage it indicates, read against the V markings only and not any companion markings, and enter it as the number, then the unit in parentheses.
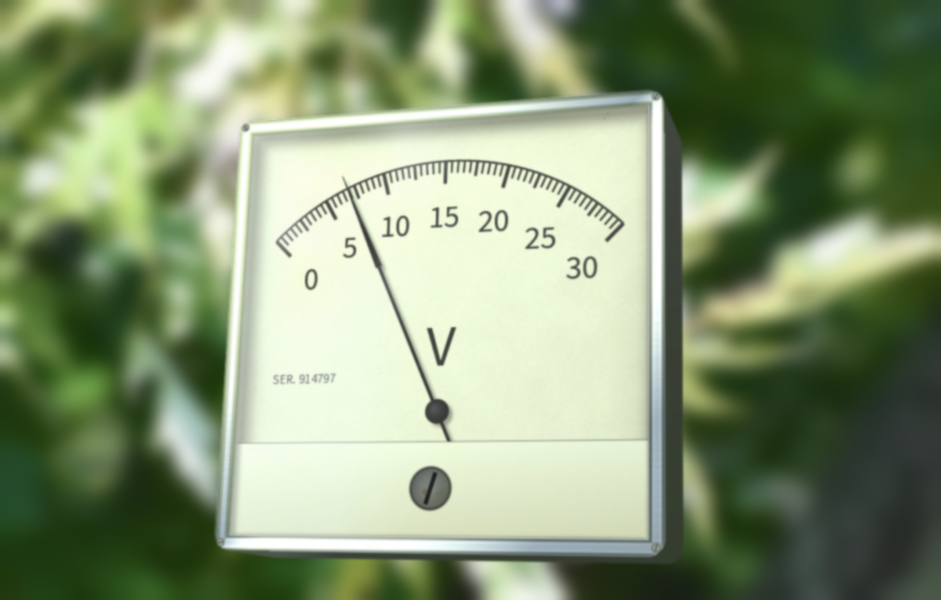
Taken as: 7 (V)
